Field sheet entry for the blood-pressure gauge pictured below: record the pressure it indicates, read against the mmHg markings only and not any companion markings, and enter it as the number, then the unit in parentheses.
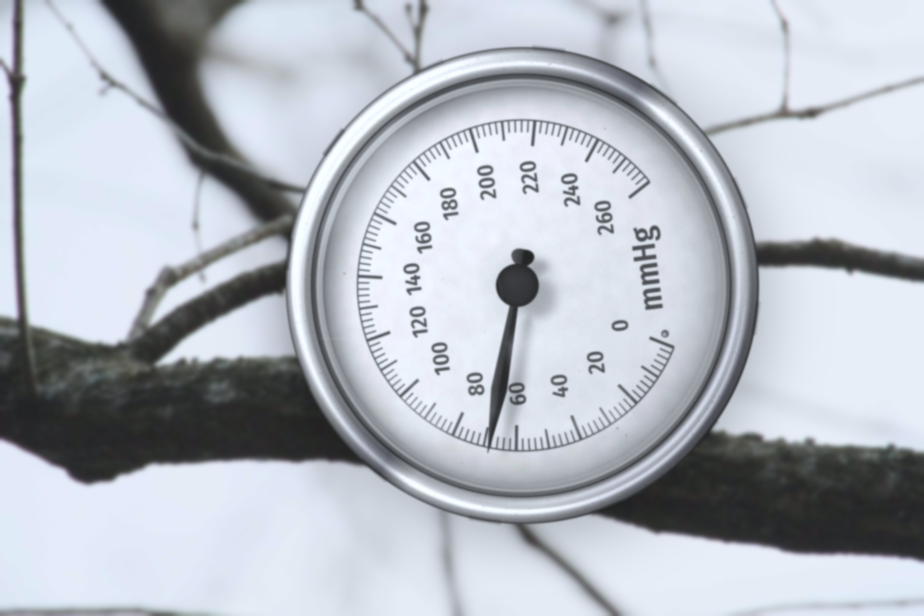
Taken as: 68 (mmHg)
